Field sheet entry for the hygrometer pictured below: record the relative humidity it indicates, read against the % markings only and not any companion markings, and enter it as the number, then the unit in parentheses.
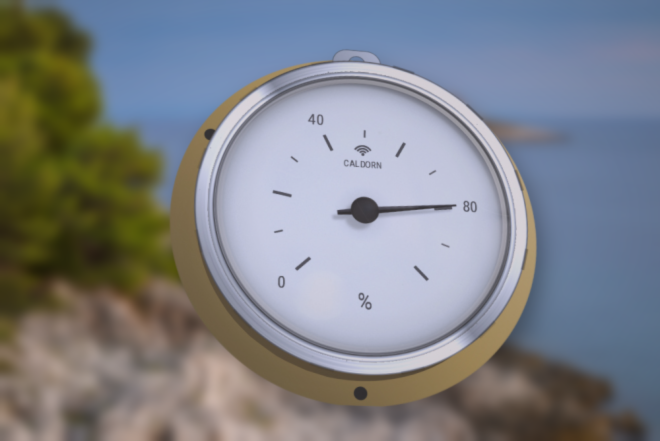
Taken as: 80 (%)
